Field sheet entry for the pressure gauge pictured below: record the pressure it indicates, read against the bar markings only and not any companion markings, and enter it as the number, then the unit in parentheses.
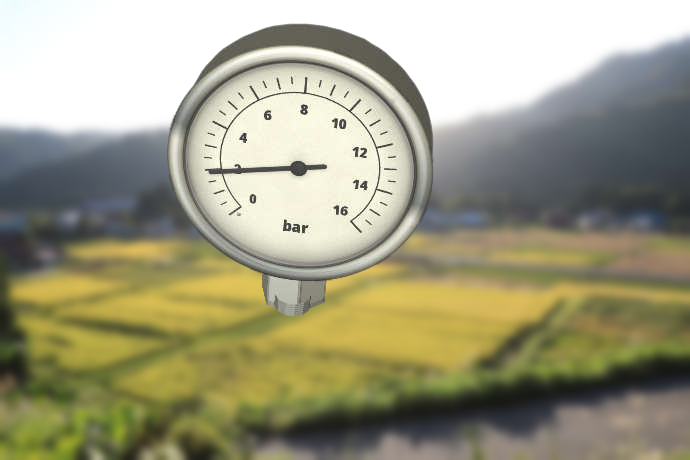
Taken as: 2 (bar)
